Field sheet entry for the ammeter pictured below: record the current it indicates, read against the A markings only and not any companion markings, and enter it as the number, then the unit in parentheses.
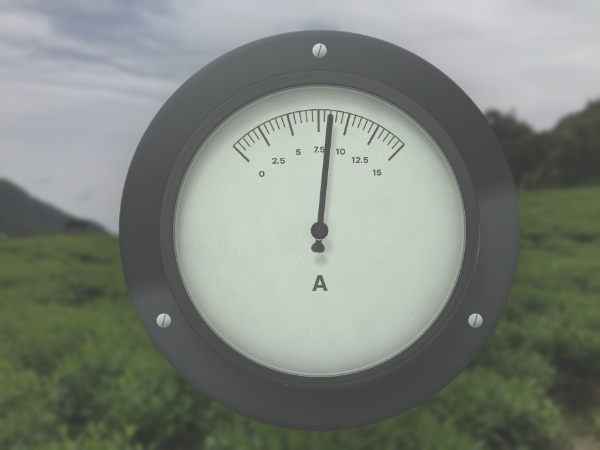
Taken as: 8.5 (A)
